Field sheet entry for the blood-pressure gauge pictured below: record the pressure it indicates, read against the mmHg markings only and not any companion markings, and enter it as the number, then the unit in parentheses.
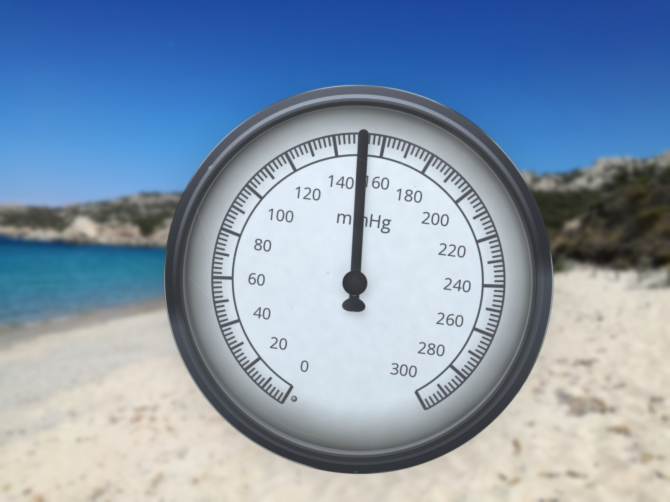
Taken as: 152 (mmHg)
